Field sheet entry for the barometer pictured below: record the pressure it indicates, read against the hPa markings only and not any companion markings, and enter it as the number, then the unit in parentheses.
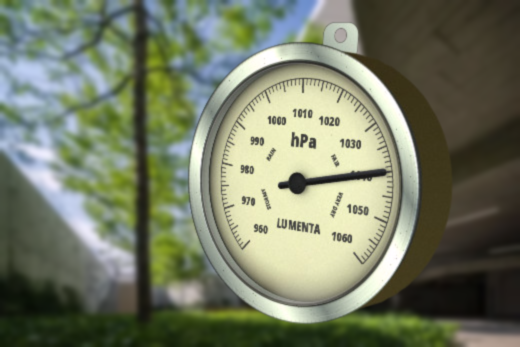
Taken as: 1040 (hPa)
